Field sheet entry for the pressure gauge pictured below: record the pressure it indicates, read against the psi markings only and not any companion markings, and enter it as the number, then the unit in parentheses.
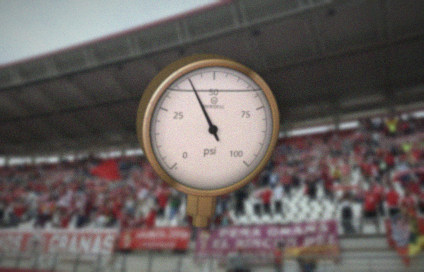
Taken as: 40 (psi)
